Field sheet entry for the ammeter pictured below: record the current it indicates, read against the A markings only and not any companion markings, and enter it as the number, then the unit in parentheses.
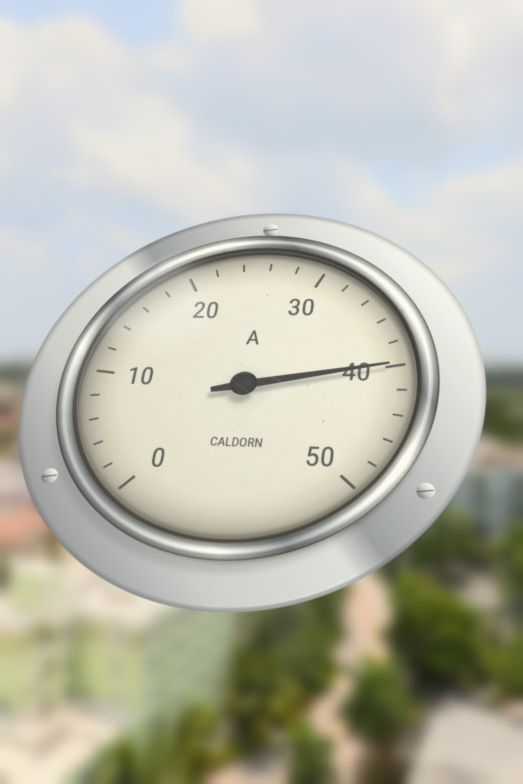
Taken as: 40 (A)
